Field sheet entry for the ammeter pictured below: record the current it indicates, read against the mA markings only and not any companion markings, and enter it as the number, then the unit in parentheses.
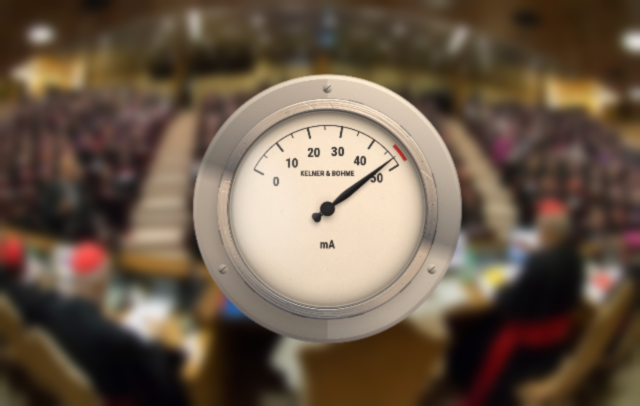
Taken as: 47.5 (mA)
